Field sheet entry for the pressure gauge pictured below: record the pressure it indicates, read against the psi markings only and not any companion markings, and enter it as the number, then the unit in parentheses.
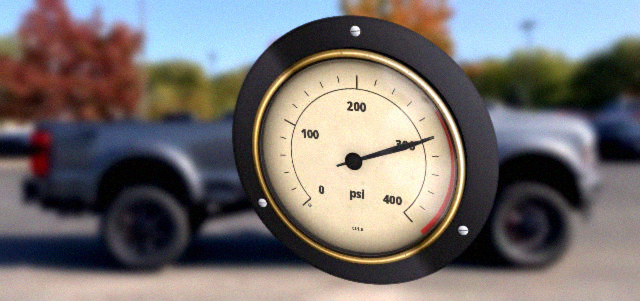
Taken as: 300 (psi)
